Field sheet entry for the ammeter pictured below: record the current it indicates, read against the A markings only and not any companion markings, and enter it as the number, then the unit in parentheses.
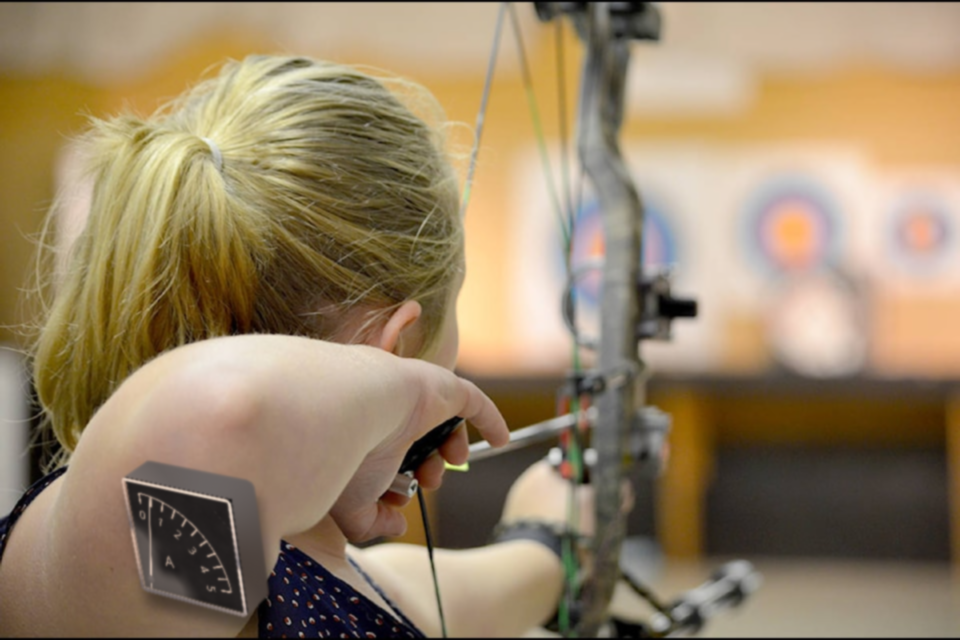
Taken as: 0.5 (A)
